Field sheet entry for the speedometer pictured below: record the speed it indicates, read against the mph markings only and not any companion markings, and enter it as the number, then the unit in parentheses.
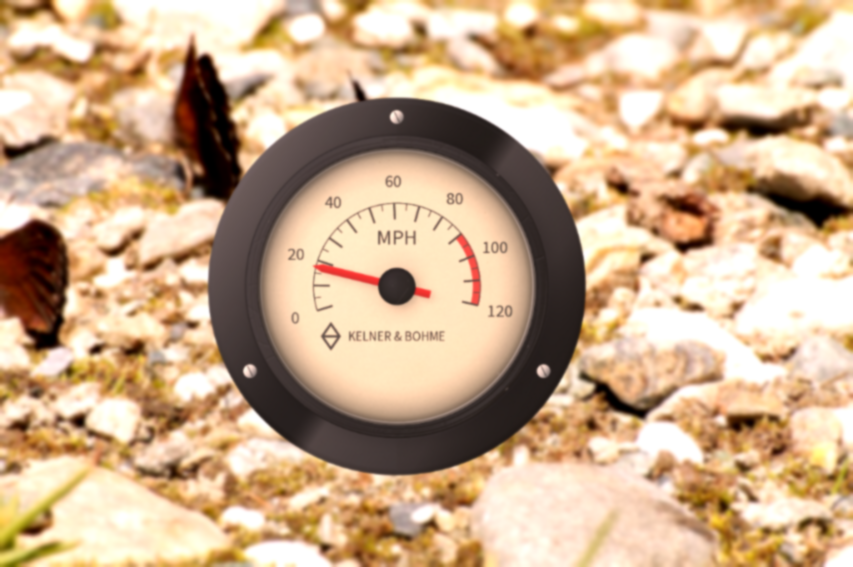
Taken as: 17.5 (mph)
